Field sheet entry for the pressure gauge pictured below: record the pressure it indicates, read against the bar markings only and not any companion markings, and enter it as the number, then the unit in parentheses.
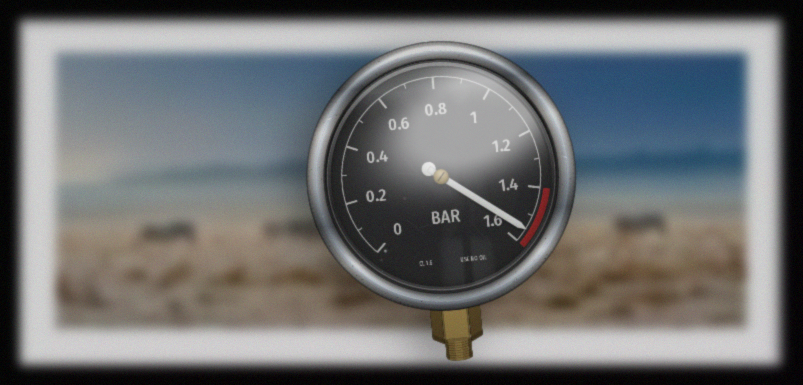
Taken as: 1.55 (bar)
